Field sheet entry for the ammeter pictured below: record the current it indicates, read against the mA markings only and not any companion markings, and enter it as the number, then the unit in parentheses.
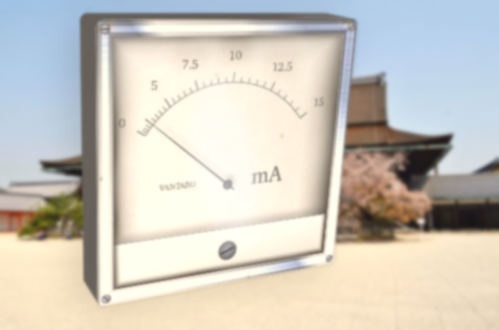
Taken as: 2.5 (mA)
